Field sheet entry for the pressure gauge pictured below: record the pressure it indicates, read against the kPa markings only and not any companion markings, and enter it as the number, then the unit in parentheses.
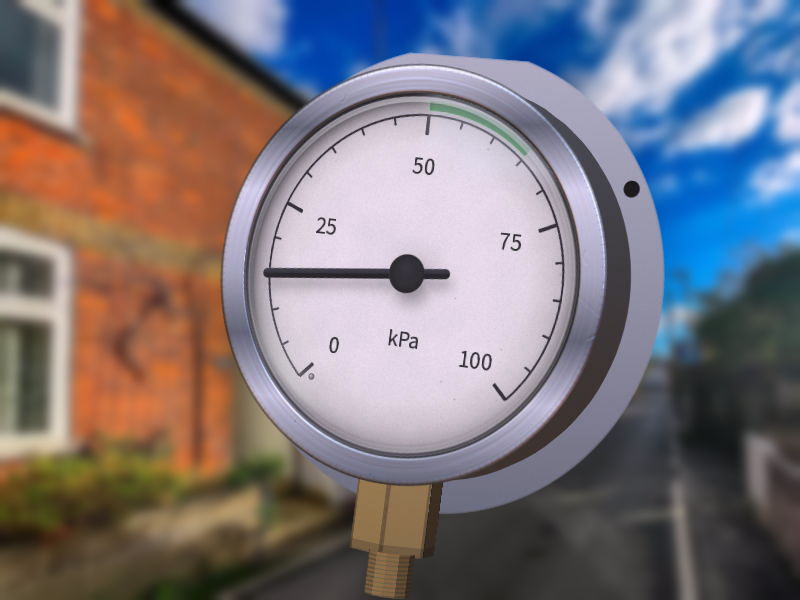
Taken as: 15 (kPa)
